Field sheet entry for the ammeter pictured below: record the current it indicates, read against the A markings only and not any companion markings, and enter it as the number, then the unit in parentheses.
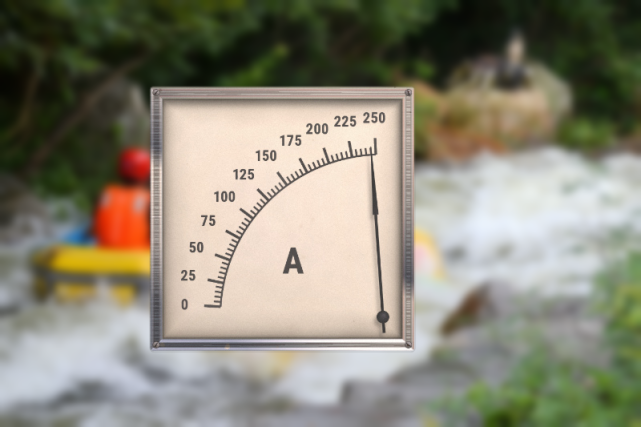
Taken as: 245 (A)
